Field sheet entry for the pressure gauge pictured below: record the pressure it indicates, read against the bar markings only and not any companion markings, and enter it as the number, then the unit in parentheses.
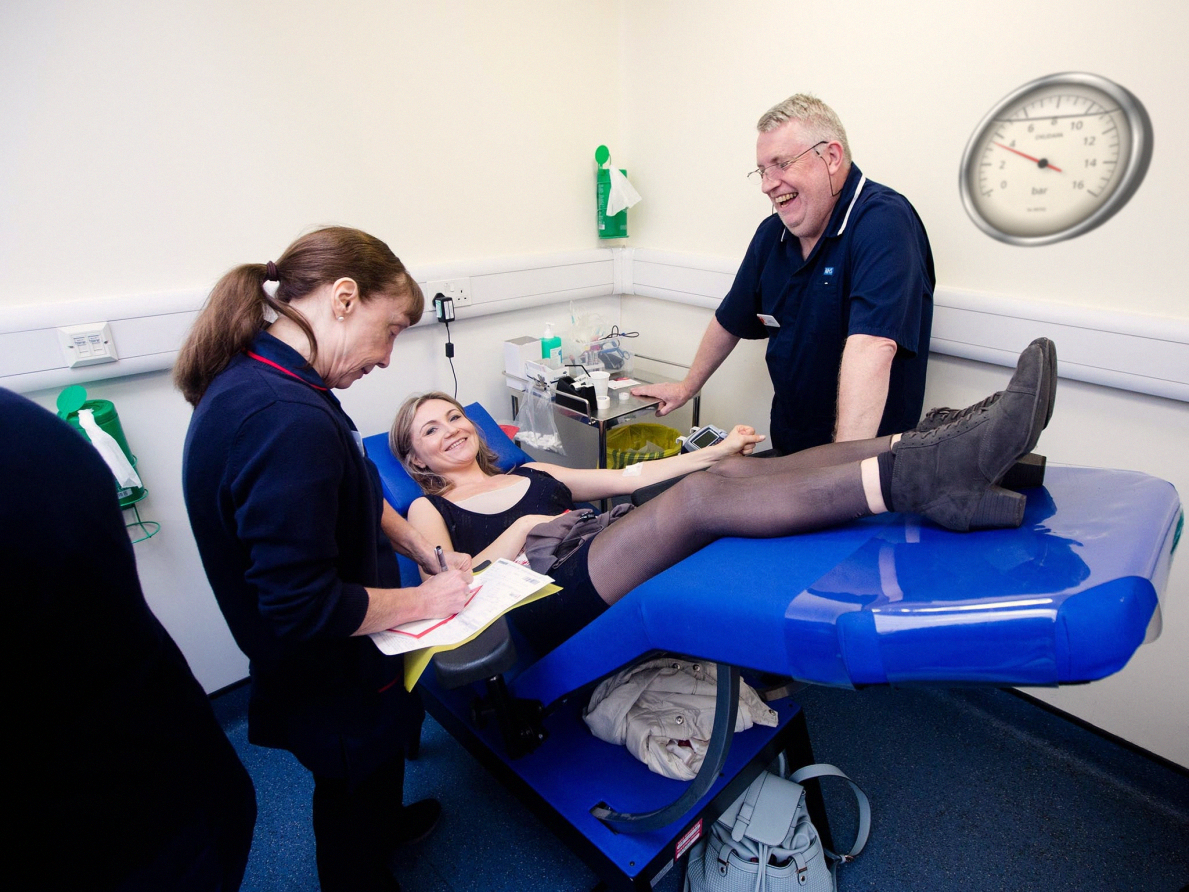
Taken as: 3.5 (bar)
